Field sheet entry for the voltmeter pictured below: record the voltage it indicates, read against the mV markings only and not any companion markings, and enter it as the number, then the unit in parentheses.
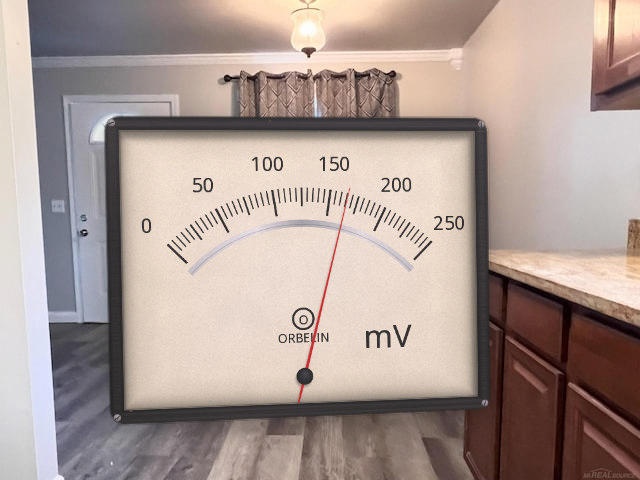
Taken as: 165 (mV)
